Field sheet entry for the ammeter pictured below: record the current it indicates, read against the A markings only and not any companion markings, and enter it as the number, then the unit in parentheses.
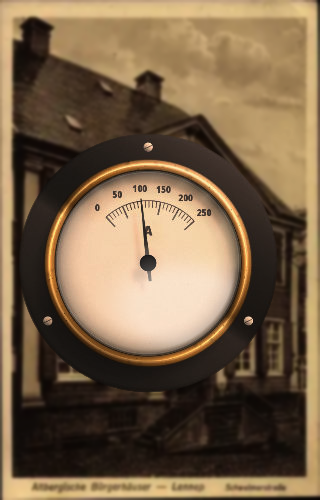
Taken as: 100 (A)
